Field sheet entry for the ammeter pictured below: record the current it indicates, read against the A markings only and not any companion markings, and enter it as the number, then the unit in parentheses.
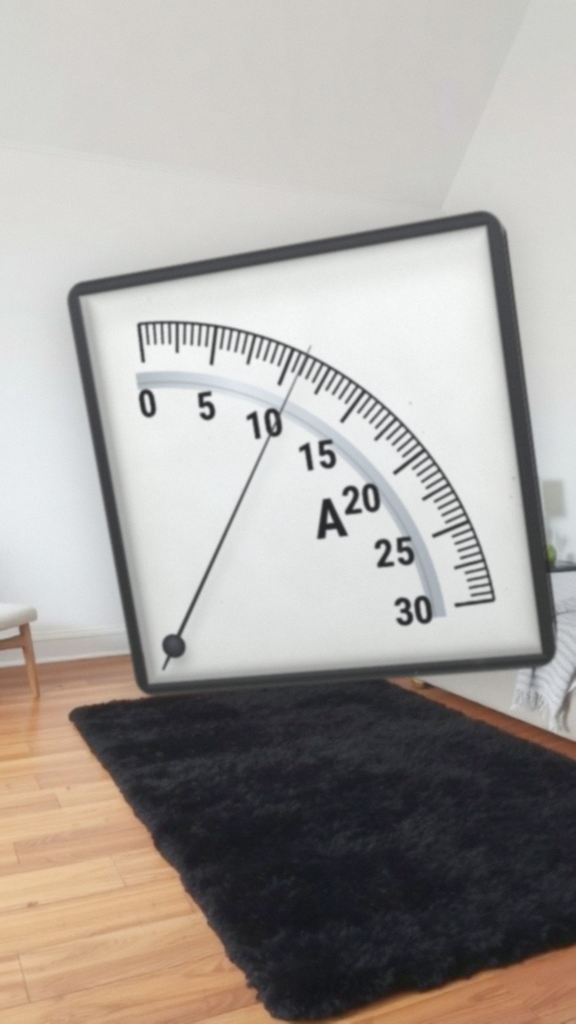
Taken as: 11 (A)
